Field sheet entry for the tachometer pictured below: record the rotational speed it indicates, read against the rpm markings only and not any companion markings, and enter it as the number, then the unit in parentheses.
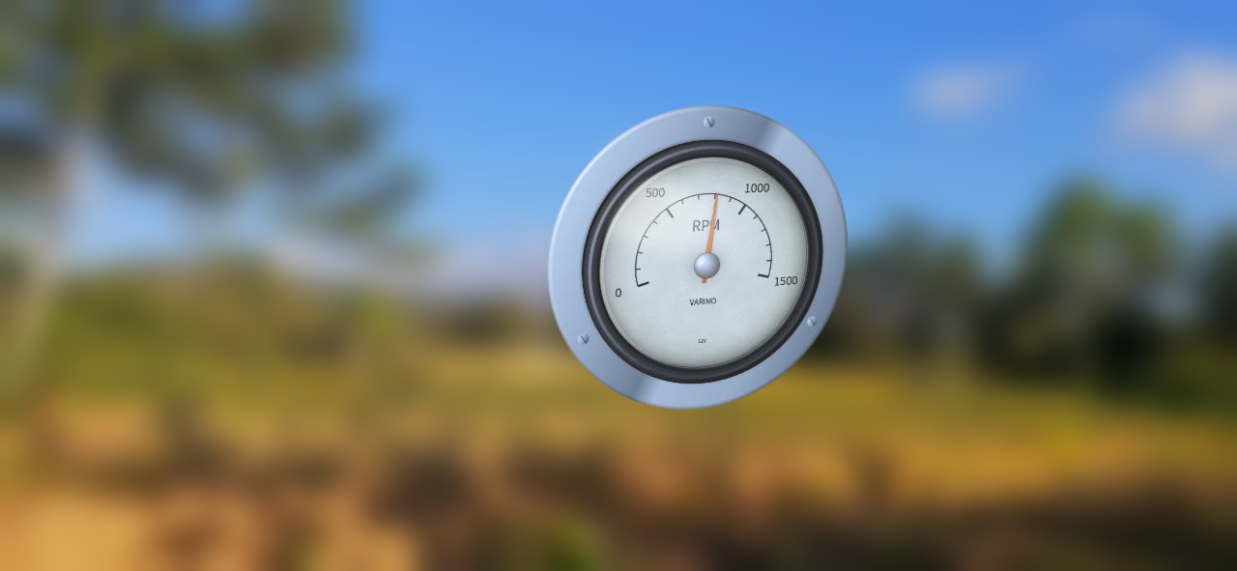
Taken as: 800 (rpm)
